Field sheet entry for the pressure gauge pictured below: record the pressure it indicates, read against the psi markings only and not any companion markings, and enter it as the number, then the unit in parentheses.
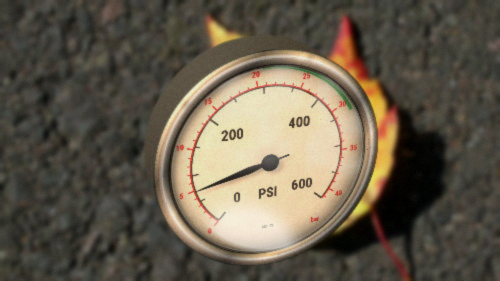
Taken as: 75 (psi)
